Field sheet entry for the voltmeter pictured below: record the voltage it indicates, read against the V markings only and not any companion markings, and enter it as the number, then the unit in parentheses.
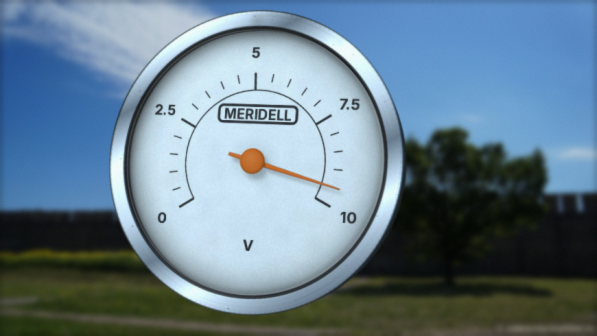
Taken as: 9.5 (V)
